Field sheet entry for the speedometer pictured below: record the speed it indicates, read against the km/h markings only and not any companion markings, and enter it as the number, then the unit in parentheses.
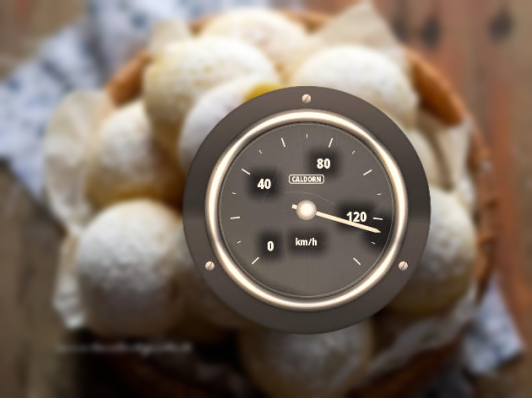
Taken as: 125 (km/h)
